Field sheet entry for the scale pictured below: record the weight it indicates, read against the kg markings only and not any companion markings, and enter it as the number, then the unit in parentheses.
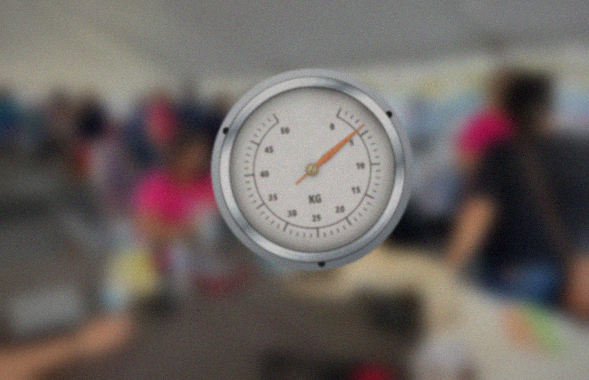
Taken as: 4 (kg)
